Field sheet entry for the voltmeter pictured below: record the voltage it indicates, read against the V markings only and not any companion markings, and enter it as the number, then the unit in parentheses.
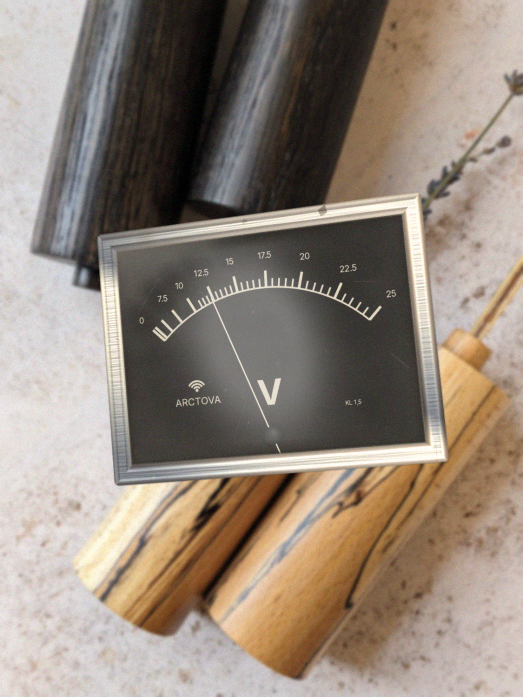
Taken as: 12.5 (V)
